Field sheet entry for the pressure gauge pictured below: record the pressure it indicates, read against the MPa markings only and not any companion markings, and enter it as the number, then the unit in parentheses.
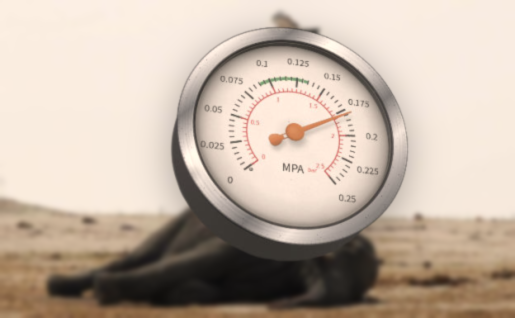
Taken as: 0.18 (MPa)
